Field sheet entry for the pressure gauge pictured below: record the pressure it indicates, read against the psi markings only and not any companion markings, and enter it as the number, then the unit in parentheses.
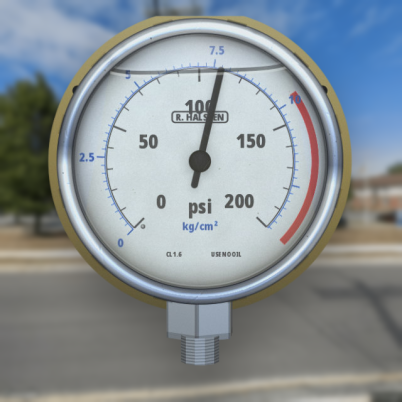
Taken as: 110 (psi)
